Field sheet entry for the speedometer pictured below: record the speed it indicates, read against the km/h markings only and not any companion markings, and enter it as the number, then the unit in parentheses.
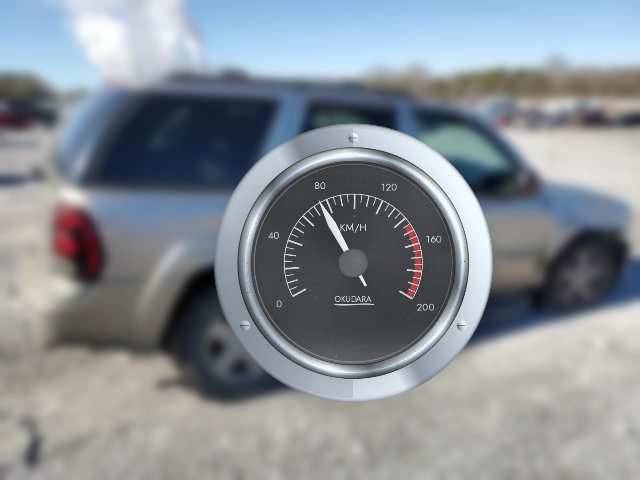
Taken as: 75 (km/h)
